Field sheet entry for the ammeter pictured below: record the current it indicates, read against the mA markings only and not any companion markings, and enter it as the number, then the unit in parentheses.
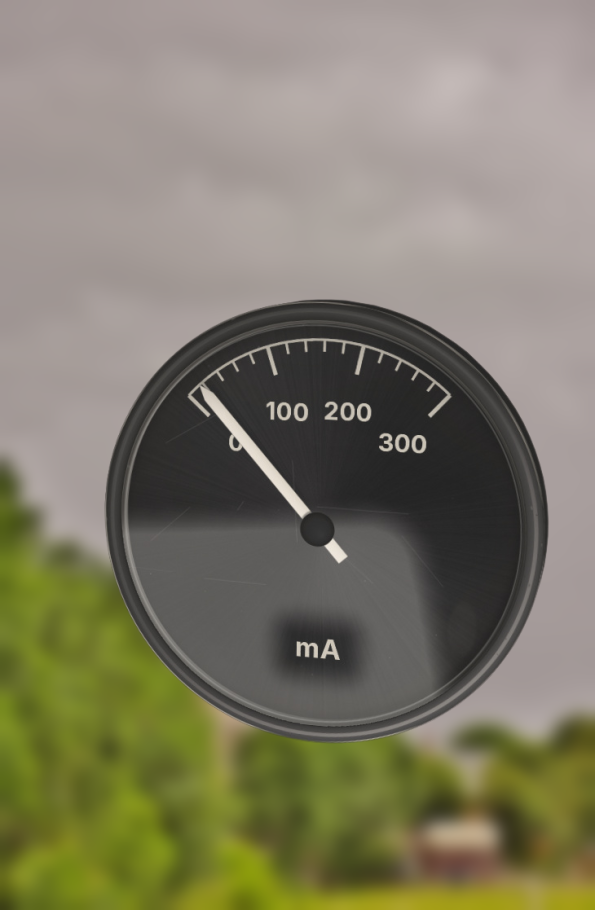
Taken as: 20 (mA)
